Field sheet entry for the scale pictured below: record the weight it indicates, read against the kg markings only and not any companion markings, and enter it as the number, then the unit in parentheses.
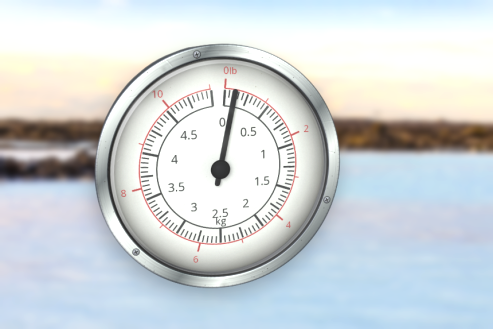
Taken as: 0.1 (kg)
